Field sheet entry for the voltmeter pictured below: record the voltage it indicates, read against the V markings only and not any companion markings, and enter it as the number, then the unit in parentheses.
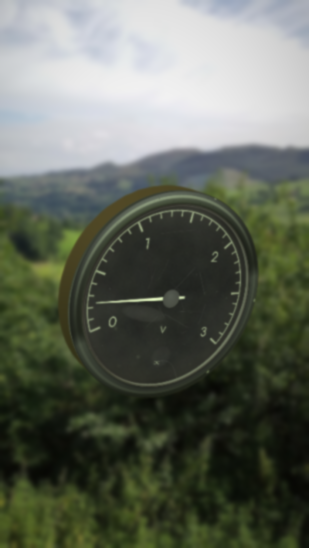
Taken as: 0.25 (V)
